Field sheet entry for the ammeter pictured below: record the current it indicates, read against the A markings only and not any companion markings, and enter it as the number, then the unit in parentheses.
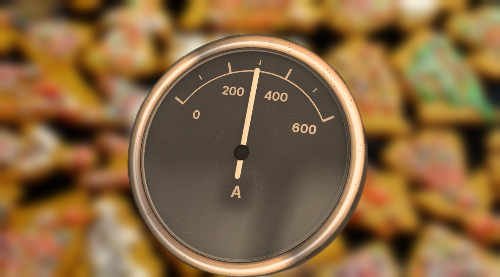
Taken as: 300 (A)
